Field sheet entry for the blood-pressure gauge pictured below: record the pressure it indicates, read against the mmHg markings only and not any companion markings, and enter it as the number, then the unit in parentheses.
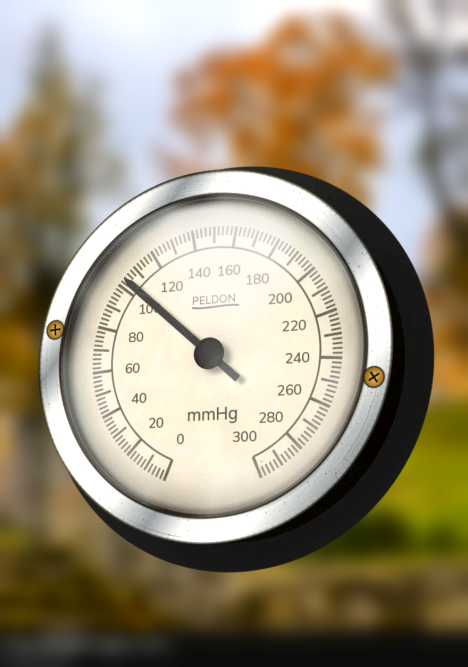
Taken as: 104 (mmHg)
